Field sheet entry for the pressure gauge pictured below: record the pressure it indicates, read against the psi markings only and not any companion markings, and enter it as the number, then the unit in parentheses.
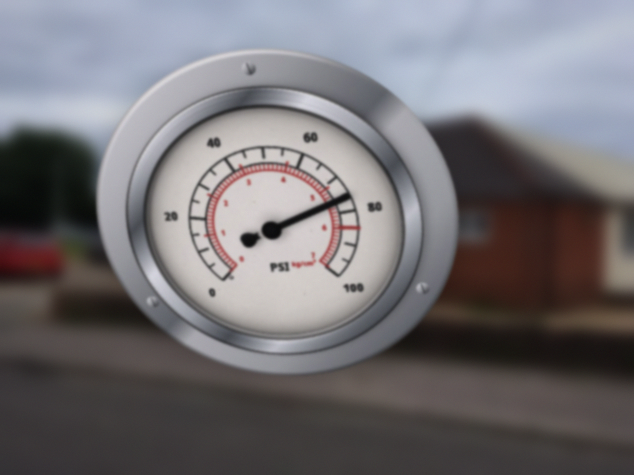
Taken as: 75 (psi)
